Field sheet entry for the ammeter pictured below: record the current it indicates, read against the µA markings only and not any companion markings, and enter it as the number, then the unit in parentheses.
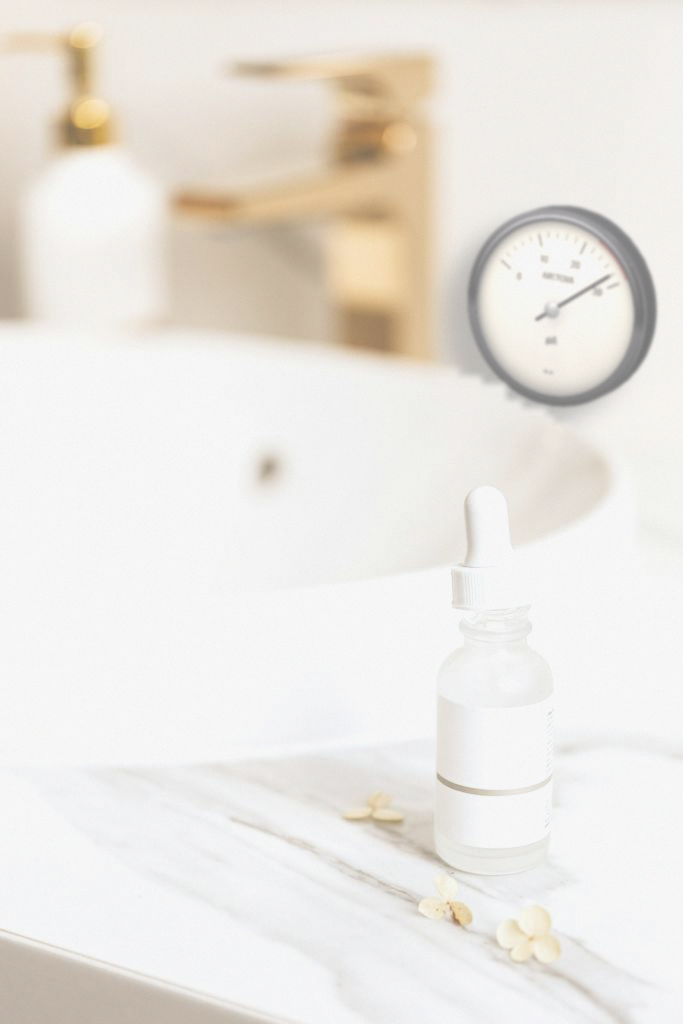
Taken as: 28 (µA)
